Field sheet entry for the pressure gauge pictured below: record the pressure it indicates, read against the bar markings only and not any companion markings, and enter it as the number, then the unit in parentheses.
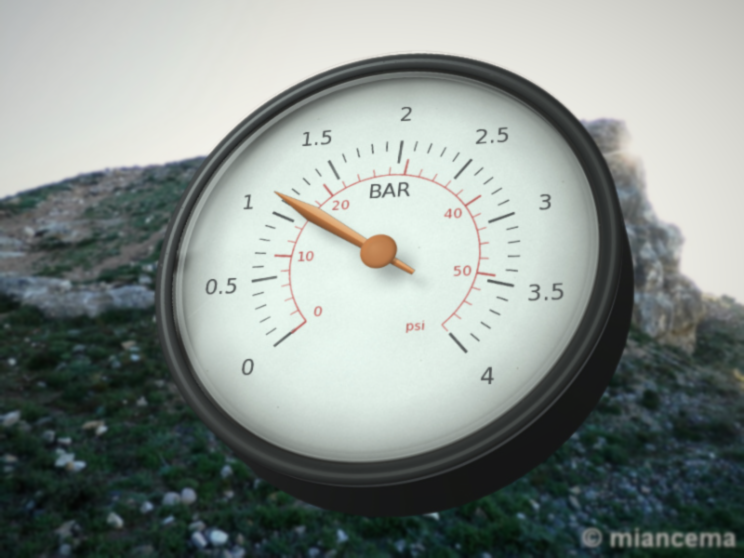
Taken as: 1.1 (bar)
